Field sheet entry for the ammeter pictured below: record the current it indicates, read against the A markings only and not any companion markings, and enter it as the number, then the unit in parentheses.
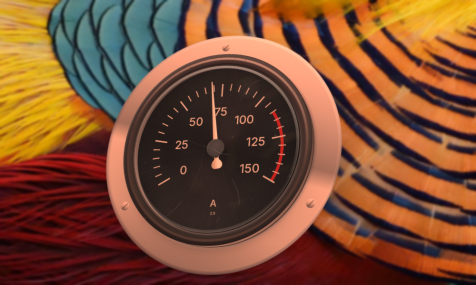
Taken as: 70 (A)
